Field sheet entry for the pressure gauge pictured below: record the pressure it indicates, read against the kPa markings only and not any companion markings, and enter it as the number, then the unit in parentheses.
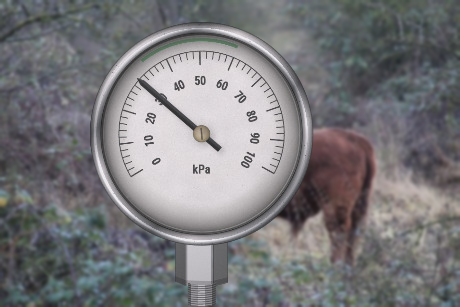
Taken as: 30 (kPa)
